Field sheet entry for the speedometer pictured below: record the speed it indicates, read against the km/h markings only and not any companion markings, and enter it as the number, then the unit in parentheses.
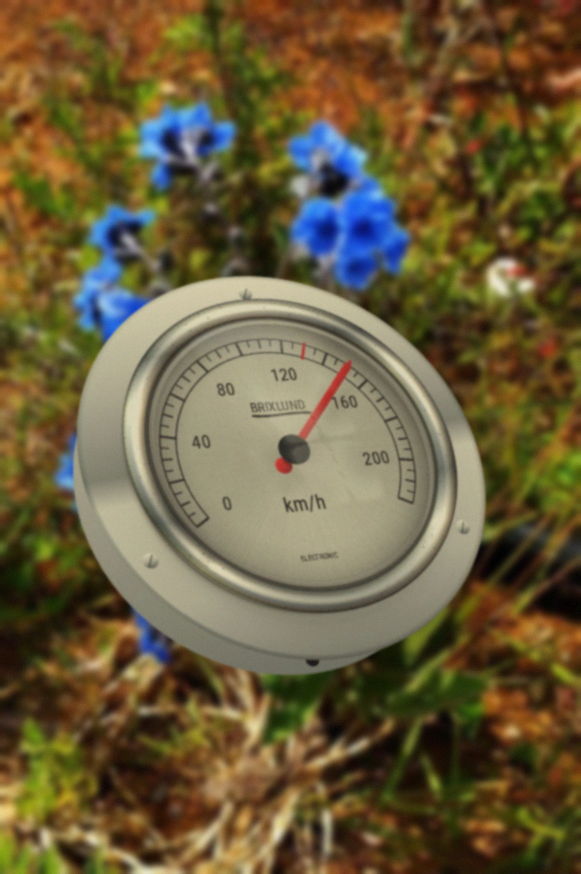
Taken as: 150 (km/h)
